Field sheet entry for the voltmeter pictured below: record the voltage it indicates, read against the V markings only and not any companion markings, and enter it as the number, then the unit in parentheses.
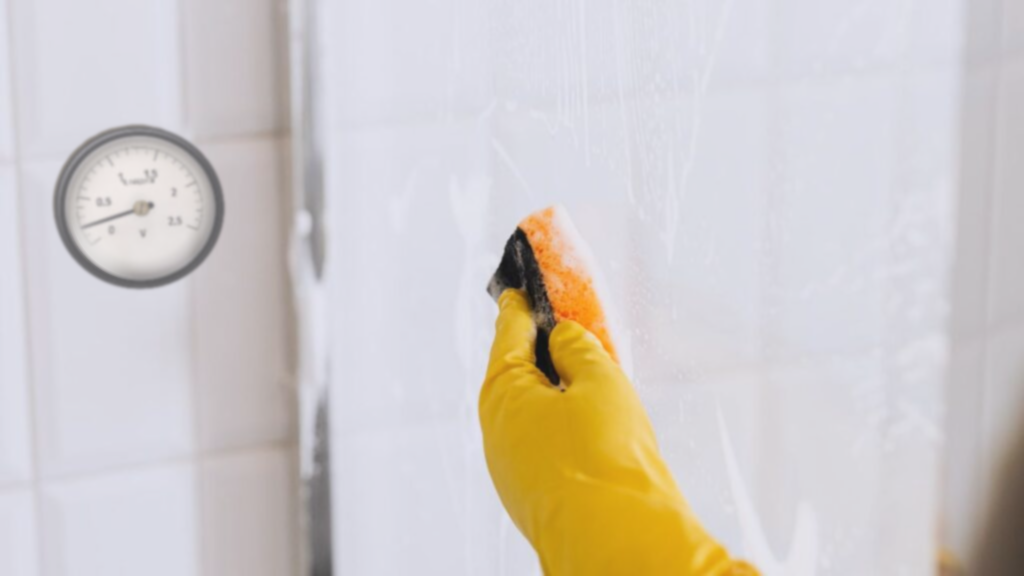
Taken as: 0.2 (V)
